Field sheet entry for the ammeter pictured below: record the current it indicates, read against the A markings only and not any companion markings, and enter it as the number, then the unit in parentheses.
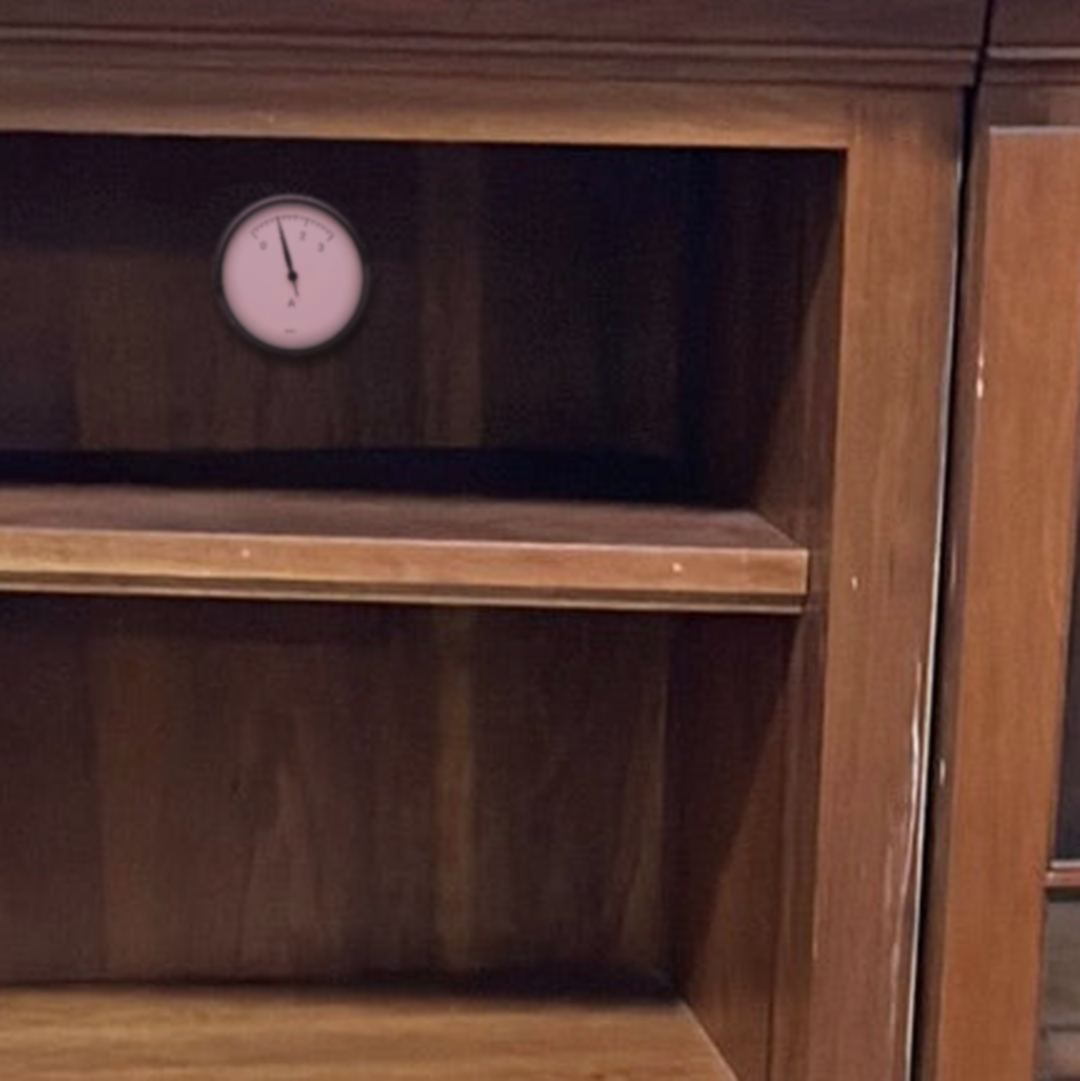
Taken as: 1 (A)
